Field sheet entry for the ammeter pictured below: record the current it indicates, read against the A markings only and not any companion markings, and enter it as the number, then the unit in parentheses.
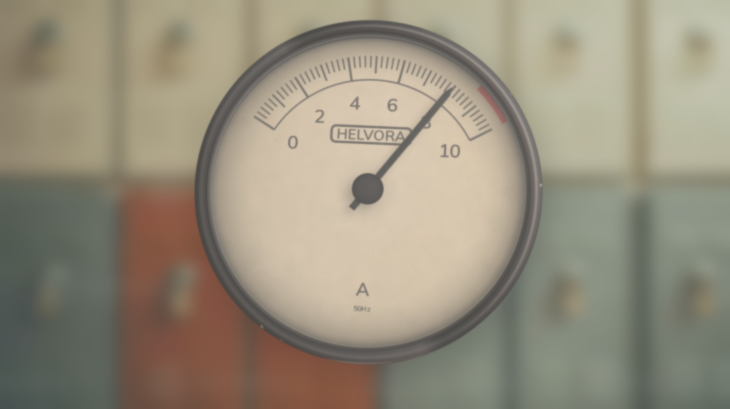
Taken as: 8 (A)
